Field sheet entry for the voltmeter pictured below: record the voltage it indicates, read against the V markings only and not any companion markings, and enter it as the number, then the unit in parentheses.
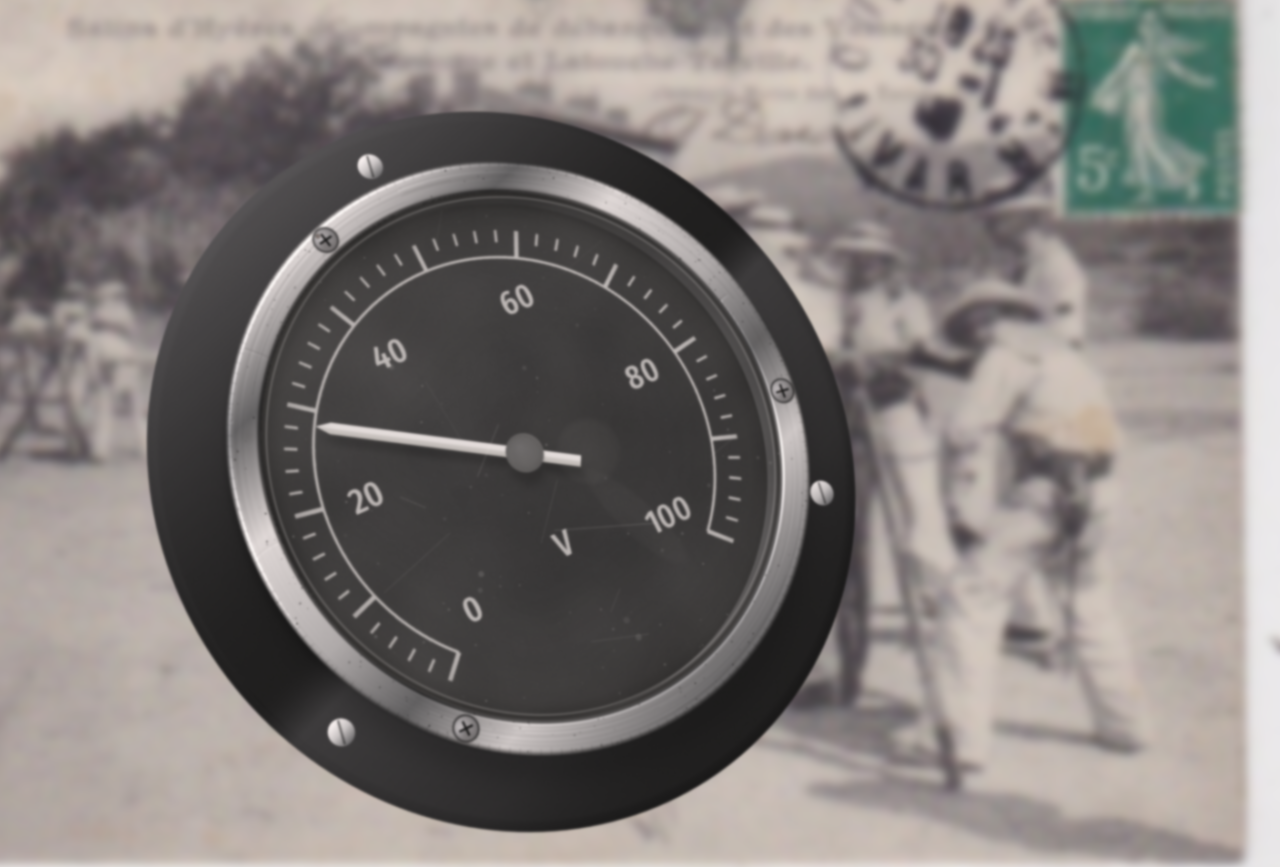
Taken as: 28 (V)
